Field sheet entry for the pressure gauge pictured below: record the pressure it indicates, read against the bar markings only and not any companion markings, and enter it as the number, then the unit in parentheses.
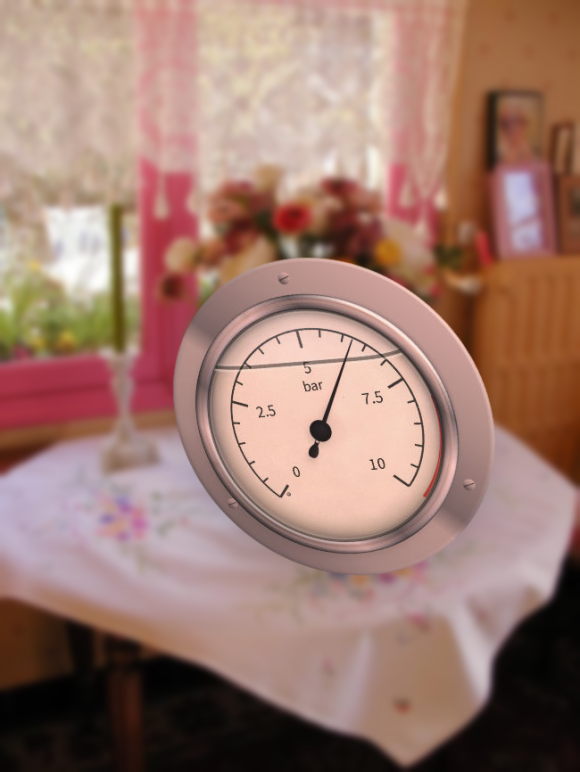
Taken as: 6.25 (bar)
